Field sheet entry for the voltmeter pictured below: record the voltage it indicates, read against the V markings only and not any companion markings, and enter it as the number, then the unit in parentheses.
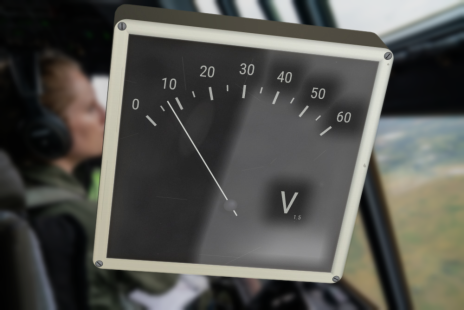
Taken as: 7.5 (V)
